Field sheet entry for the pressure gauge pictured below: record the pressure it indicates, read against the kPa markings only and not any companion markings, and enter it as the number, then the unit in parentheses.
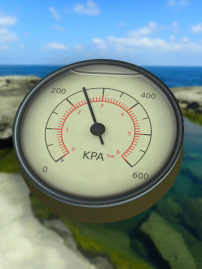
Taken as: 250 (kPa)
